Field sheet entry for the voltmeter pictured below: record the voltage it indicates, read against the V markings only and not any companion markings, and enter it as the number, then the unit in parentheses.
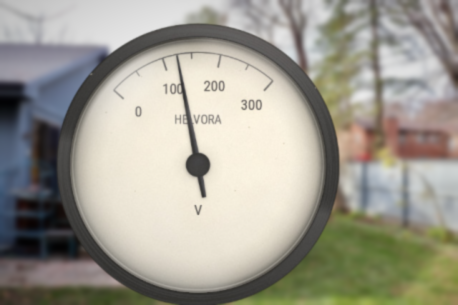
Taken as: 125 (V)
